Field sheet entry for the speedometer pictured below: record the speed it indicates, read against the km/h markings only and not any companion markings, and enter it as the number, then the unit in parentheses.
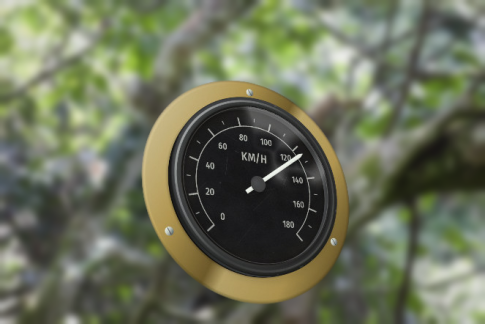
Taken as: 125 (km/h)
